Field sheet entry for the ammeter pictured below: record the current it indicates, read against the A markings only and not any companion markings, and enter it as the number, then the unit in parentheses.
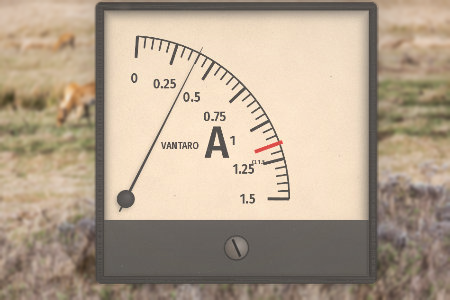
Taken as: 0.4 (A)
